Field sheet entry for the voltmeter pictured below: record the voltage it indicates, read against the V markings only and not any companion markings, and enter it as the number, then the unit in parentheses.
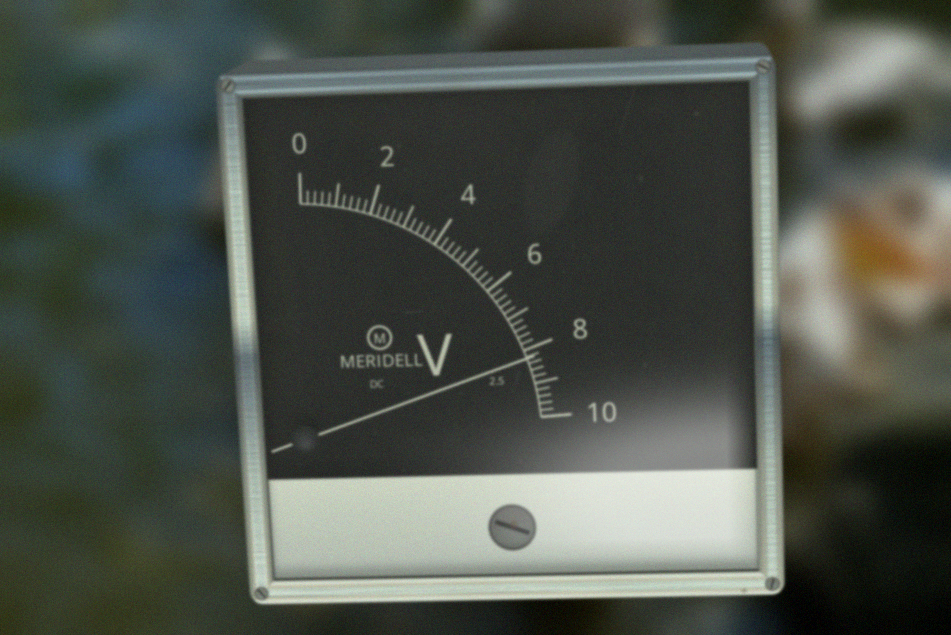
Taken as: 8.2 (V)
